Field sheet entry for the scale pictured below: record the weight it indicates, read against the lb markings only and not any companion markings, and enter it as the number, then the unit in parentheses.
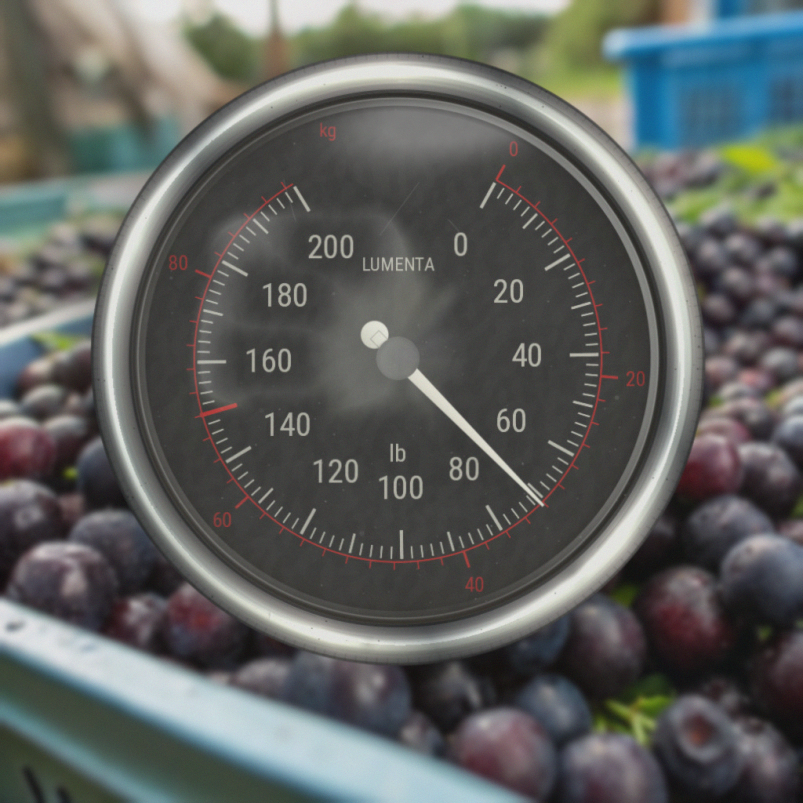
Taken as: 71 (lb)
